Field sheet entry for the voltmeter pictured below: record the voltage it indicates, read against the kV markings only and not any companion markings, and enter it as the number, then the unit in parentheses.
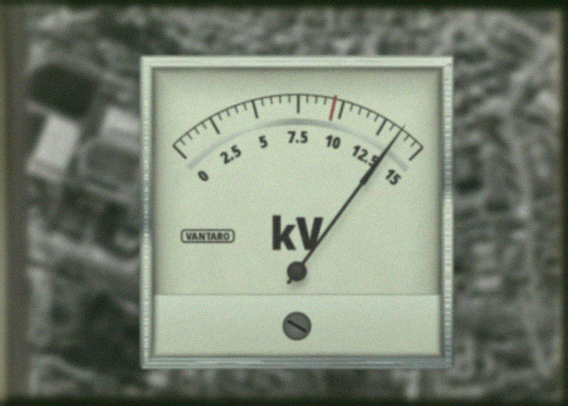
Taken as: 13.5 (kV)
